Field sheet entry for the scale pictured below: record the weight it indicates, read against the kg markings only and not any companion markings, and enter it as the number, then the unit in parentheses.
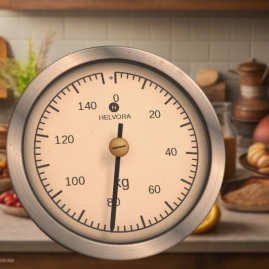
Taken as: 80 (kg)
